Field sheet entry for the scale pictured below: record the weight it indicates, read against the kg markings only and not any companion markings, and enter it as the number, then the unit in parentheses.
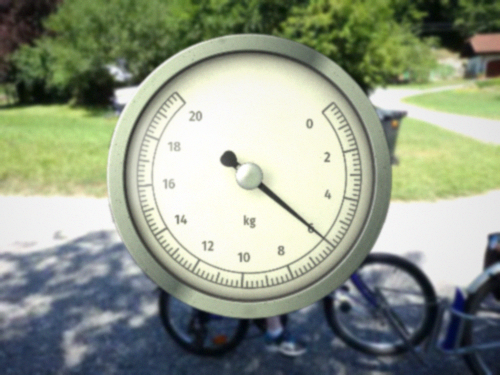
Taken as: 6 (kg)
